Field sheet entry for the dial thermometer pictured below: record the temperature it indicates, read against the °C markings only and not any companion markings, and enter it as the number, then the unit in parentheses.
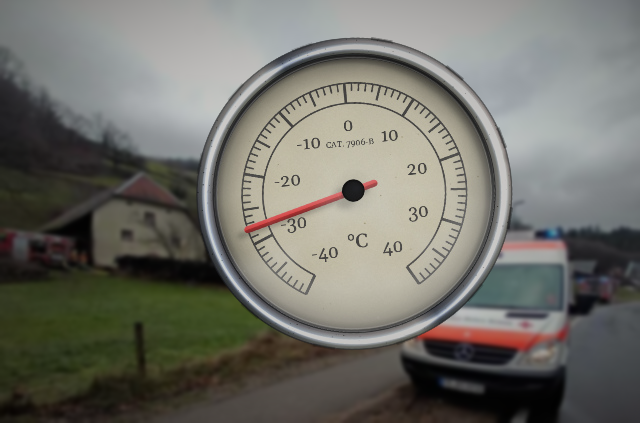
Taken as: -28 (°C)
